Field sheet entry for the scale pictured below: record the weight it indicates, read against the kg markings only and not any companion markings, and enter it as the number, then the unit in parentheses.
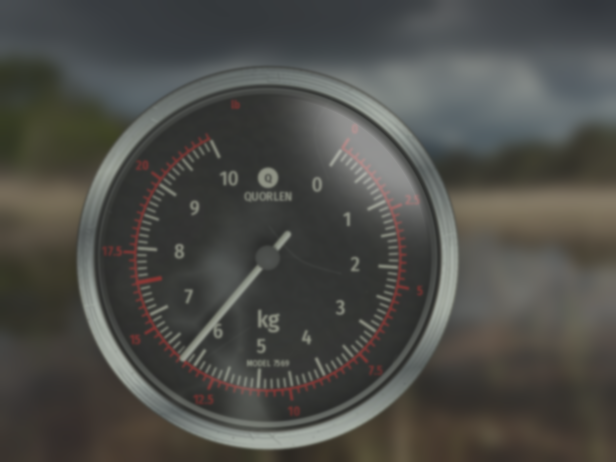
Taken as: 6.2 (kg)
